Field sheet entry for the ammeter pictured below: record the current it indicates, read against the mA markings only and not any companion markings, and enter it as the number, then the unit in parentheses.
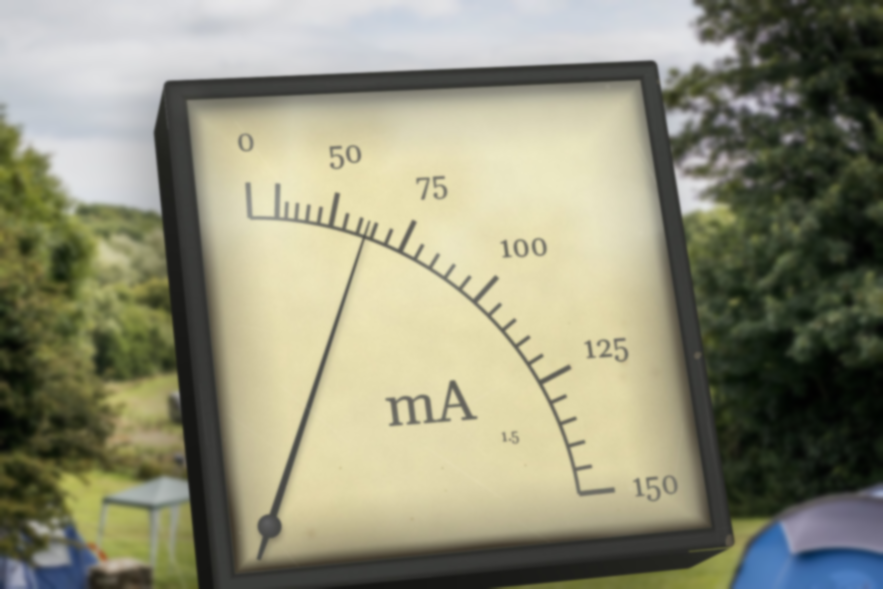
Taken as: 62.5 (mA)
